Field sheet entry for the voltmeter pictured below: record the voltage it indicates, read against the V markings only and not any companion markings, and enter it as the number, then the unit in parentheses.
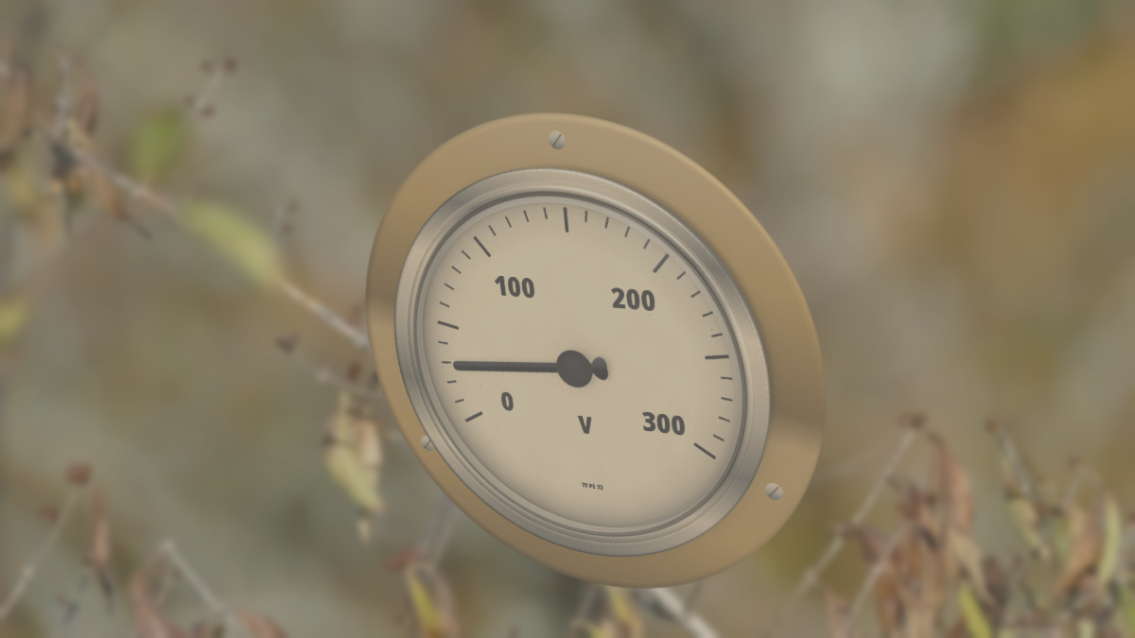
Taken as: 30 (V)
